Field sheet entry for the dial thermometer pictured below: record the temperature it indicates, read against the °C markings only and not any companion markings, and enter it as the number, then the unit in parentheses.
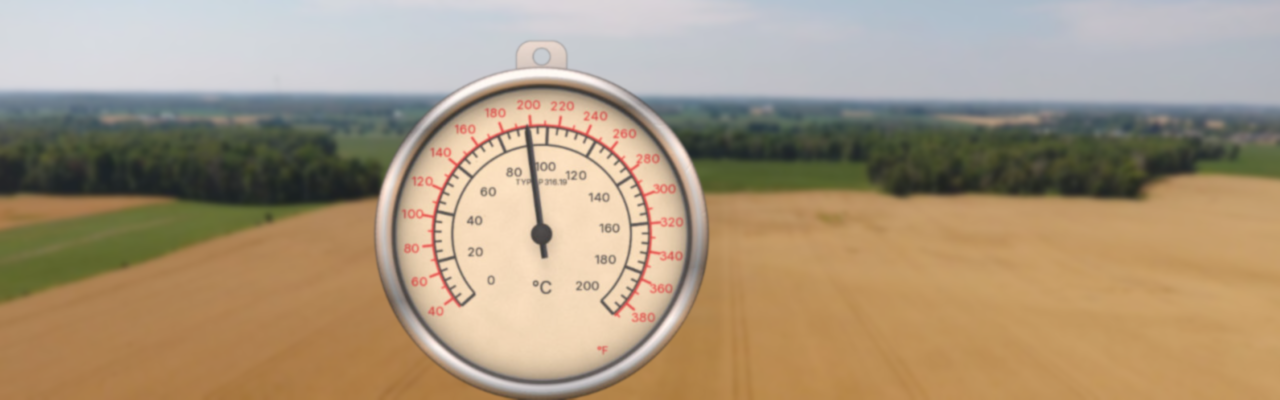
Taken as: 92 (°C)
